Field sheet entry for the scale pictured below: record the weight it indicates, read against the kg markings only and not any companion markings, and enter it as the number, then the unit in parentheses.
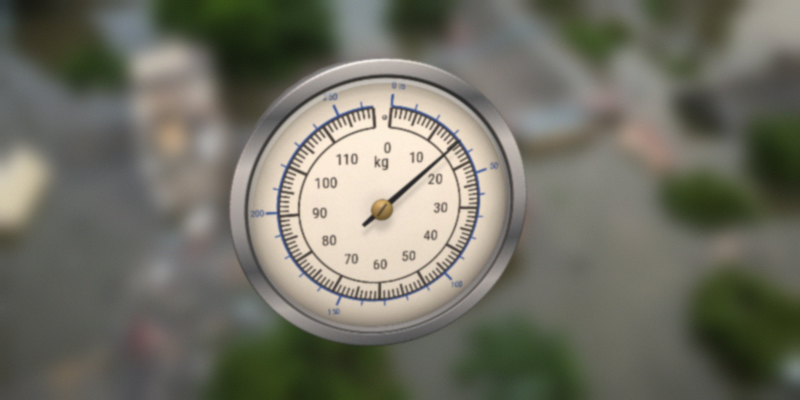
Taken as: 15 (kg)
